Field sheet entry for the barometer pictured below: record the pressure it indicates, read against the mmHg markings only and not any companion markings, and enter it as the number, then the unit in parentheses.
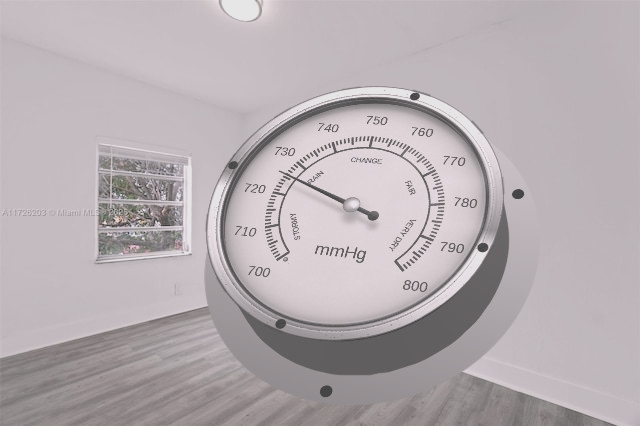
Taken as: 725 (mmHg)
